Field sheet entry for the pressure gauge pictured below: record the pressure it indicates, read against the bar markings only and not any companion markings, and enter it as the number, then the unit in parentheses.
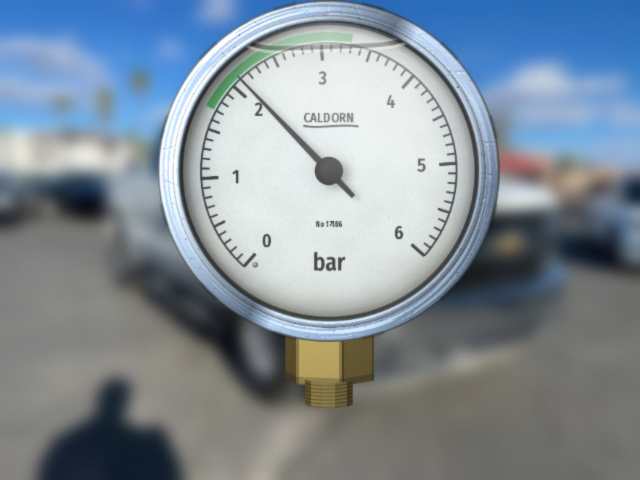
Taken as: 2.1 (bar)
